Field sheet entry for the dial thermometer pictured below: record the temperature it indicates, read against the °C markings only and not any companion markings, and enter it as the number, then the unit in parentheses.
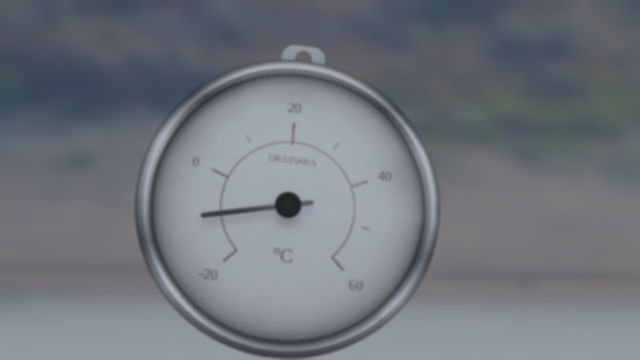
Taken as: -10 (°C)
